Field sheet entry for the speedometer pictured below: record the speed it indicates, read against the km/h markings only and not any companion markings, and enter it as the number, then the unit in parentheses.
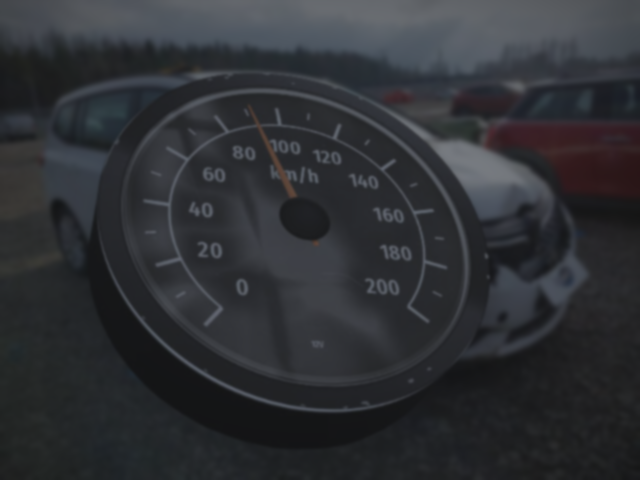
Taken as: 90 (km/h)
